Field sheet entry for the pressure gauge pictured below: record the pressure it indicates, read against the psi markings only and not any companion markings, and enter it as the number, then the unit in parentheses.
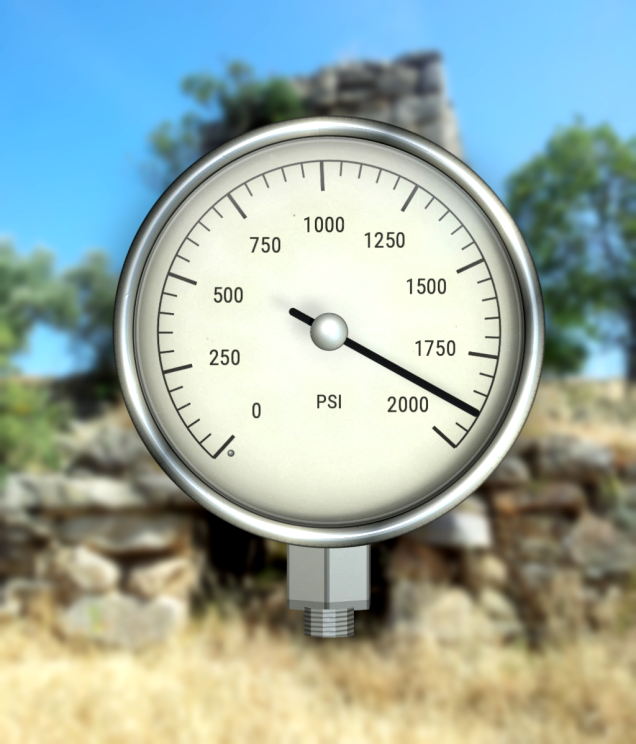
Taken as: 1900 (psi)
